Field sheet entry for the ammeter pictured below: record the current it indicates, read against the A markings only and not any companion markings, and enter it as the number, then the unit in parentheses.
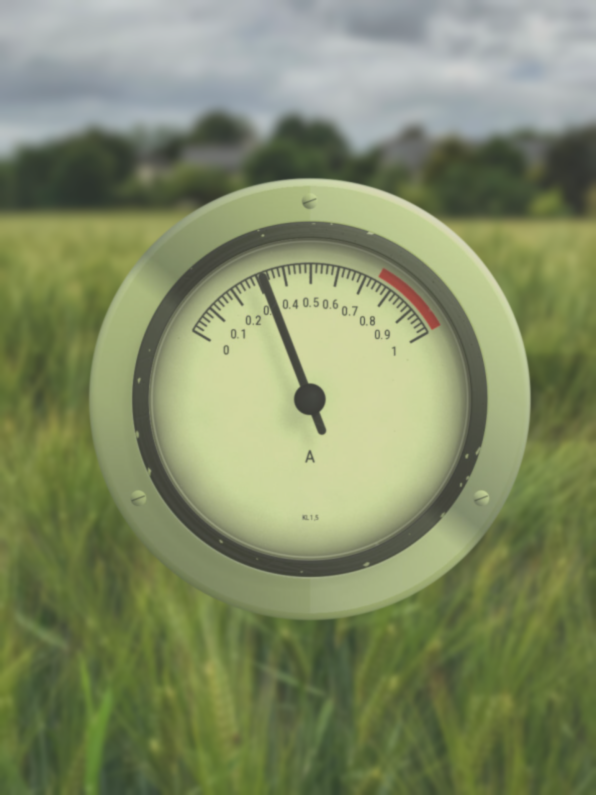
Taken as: 0.32 (A)
